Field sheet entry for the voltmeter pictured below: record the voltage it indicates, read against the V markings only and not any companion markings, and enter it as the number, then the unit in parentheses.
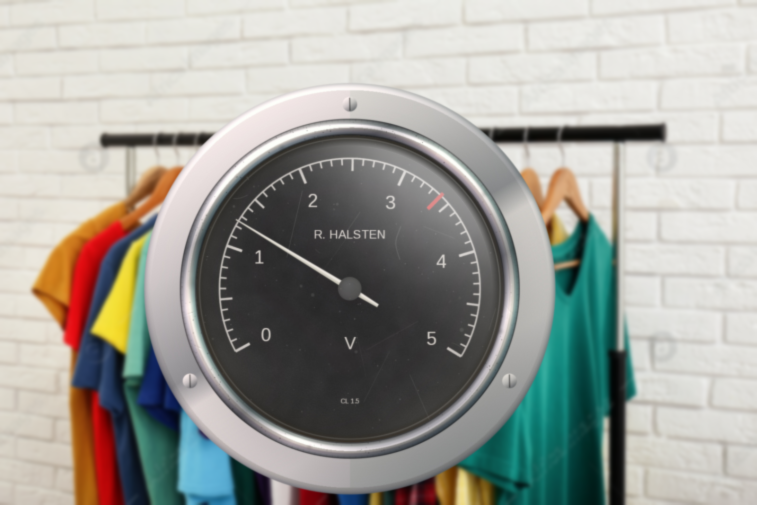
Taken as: 1.25 (V)
